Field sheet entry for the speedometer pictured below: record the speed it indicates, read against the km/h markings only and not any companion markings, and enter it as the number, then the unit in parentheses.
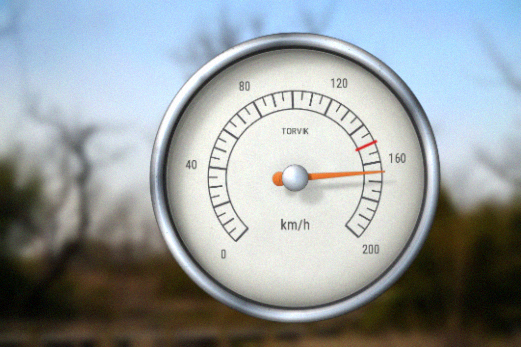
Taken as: 165 (km/h)
